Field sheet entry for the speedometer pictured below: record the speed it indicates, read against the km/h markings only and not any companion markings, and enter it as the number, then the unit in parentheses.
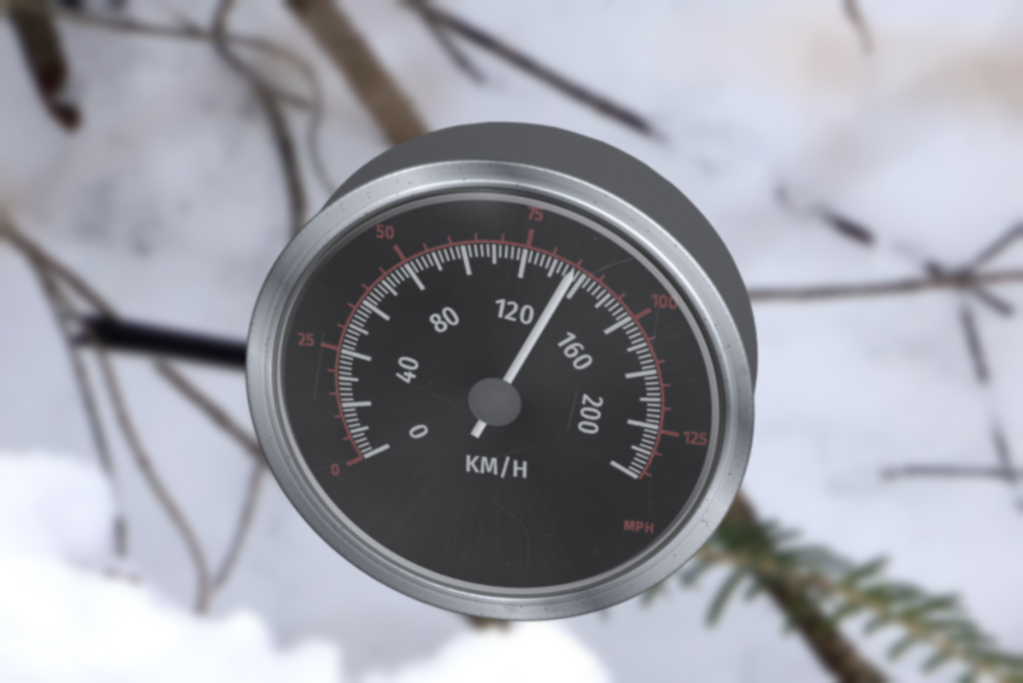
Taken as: 136 (km/h)
